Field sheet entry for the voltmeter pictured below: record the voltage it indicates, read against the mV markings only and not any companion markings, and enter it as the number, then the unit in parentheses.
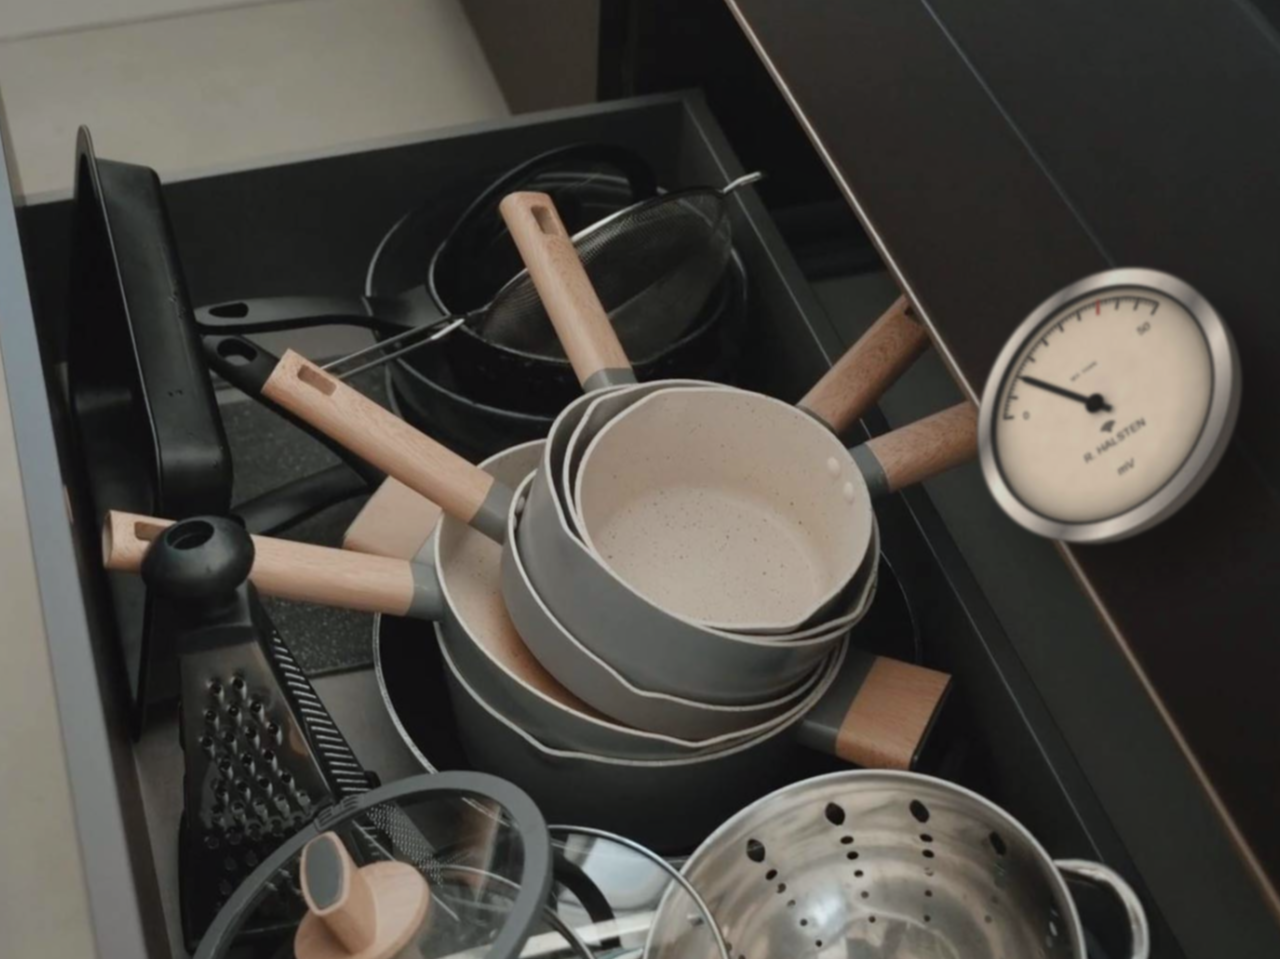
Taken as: 10 (mV)
